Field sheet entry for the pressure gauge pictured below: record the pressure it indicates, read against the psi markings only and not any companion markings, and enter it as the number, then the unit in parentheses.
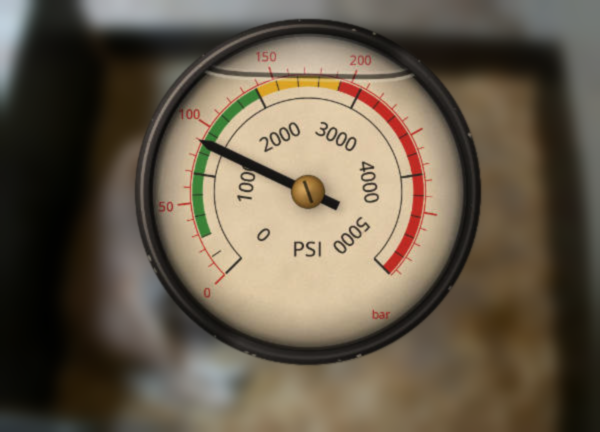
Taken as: 1300 (psi)
